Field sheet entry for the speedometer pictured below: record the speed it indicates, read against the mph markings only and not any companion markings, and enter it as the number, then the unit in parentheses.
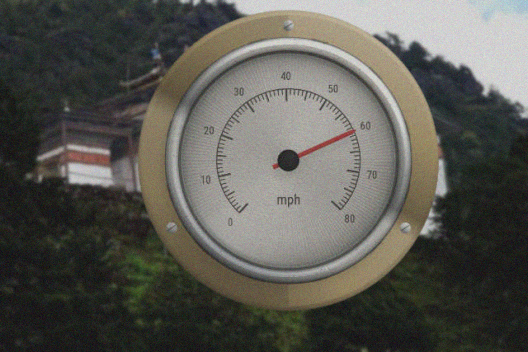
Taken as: 60 (mph)
